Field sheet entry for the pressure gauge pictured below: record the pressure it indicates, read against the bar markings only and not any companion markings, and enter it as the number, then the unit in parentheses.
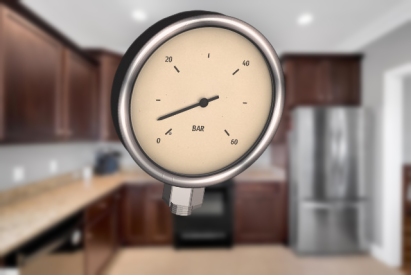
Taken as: 5 (bar)
